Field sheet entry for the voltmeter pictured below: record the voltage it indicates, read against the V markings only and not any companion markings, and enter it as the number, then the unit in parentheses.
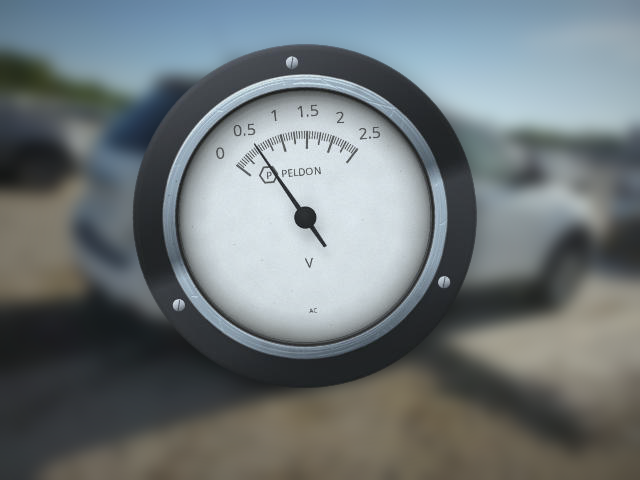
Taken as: 0.5 (V)
